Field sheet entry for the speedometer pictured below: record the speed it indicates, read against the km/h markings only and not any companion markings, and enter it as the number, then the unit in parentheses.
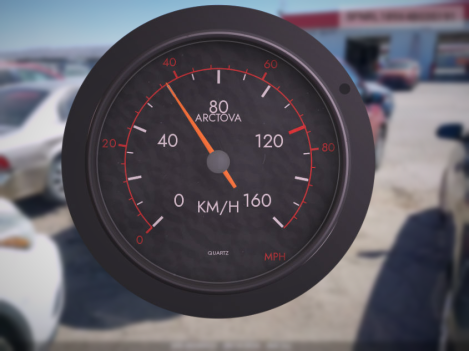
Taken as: 60 (km/h)
